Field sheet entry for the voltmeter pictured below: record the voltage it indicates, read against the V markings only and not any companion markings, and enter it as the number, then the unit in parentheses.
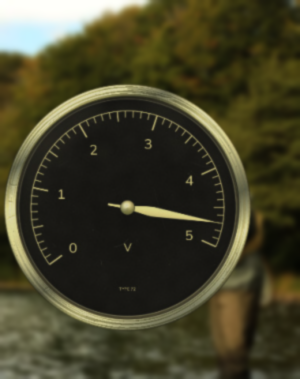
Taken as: 4.7 (V)
